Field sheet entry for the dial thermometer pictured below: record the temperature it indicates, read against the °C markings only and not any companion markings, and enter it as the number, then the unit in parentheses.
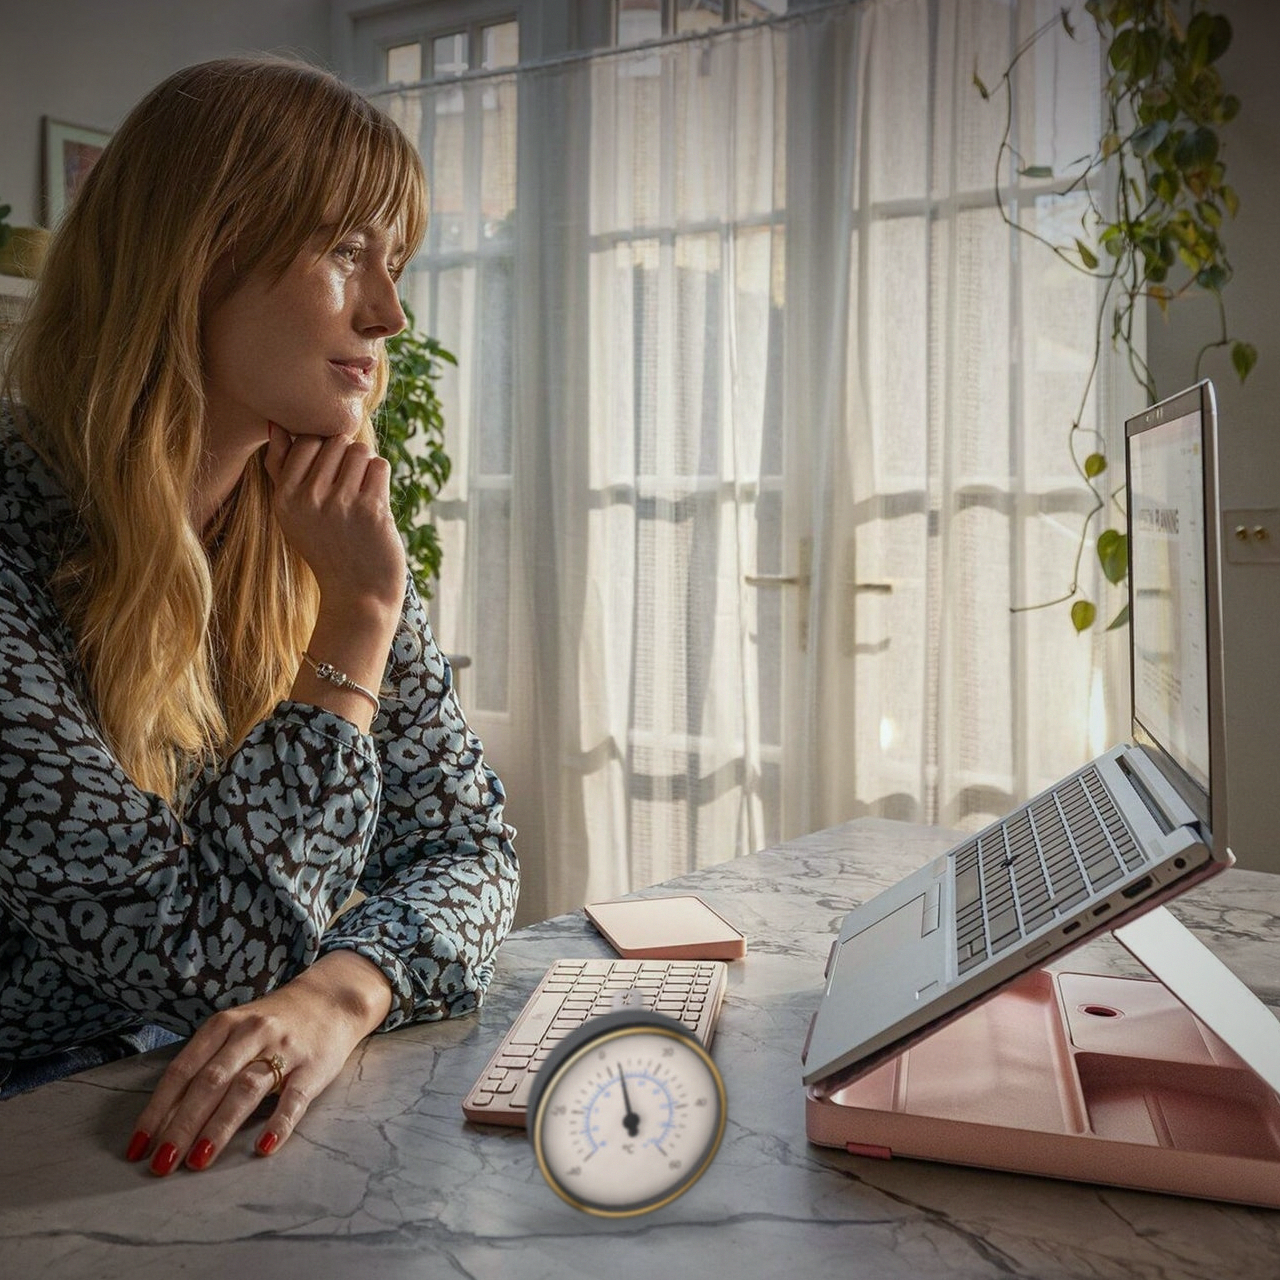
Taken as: 4 (°C)
